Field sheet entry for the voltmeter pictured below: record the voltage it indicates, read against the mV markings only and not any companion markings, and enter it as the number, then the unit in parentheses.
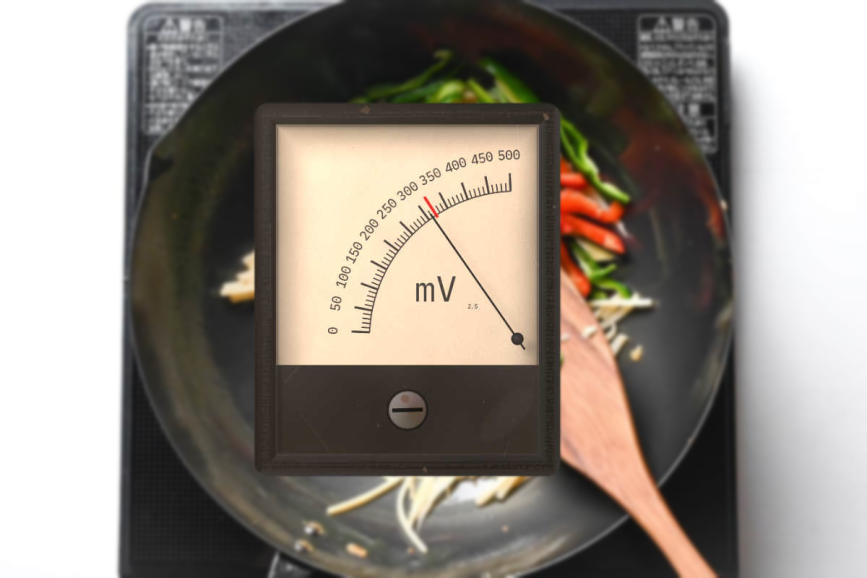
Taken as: 310 (mV)
